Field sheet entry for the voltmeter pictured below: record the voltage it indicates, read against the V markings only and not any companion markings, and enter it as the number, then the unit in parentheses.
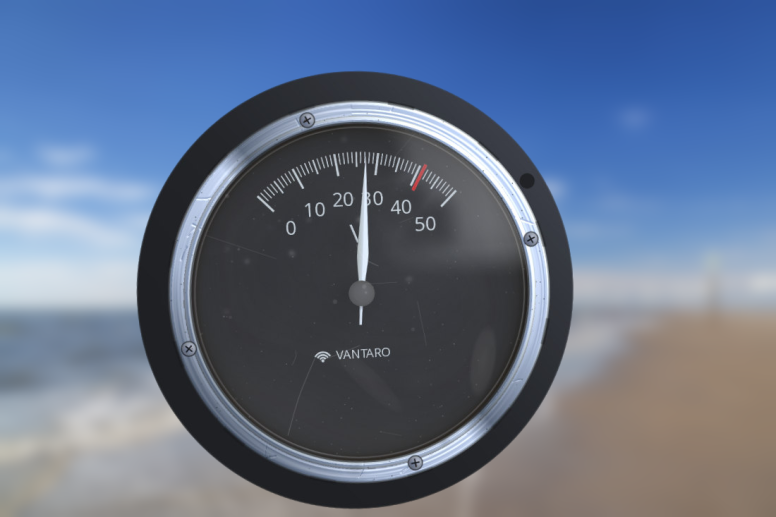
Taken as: 27 (V)
